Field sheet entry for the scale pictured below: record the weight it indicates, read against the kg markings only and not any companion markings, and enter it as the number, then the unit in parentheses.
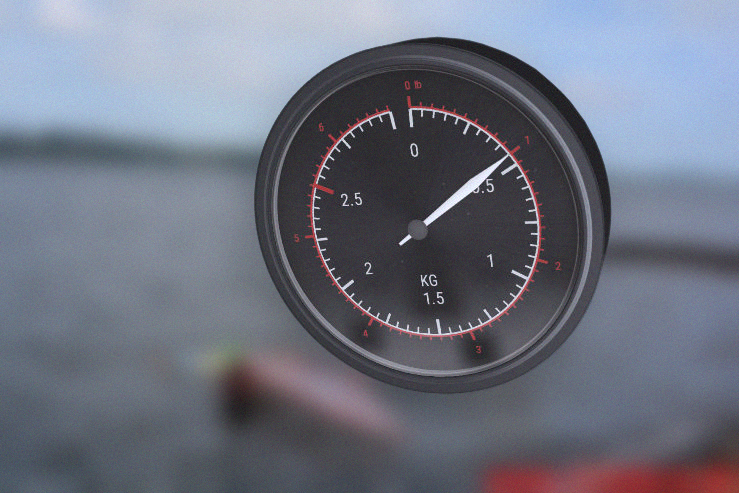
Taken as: 0.45 (kg)
